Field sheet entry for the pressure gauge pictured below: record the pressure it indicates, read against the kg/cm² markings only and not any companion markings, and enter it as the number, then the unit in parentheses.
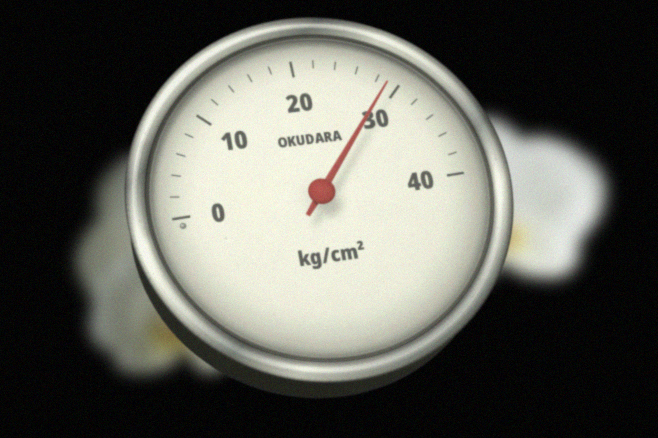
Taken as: 29 (kg/cm²)
